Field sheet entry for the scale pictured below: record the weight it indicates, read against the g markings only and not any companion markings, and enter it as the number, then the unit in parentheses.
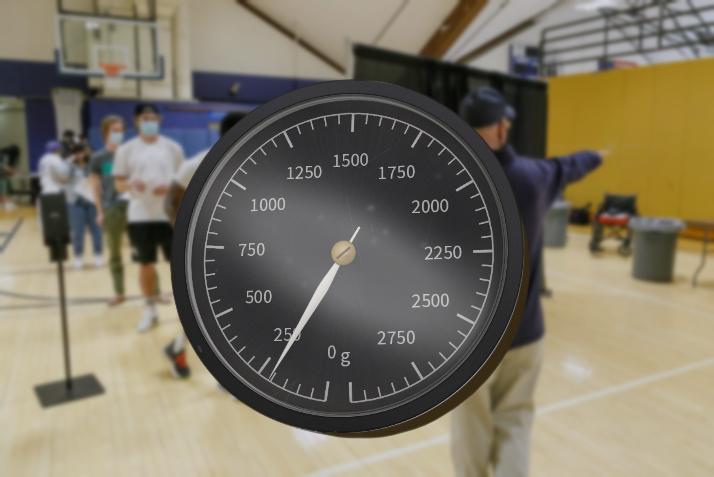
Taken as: 200 (g)
